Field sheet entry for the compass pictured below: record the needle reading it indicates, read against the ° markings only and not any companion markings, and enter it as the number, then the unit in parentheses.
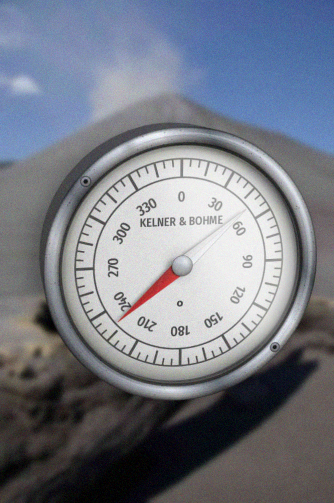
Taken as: 230 (°)
